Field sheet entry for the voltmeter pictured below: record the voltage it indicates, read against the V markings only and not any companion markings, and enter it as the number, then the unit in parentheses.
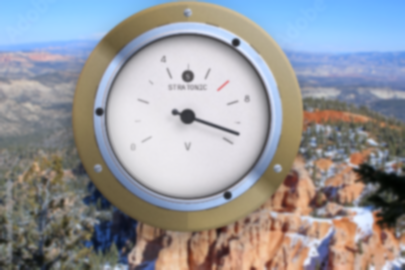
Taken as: 9.5 (V)
